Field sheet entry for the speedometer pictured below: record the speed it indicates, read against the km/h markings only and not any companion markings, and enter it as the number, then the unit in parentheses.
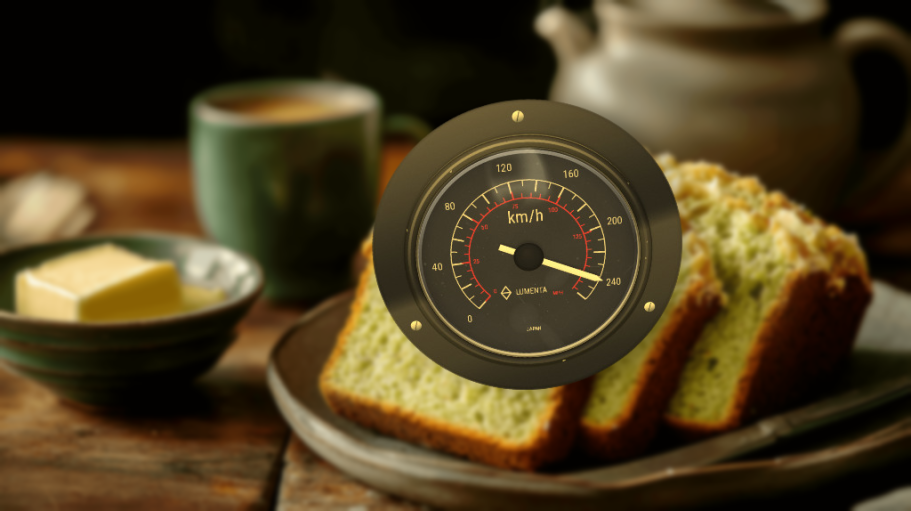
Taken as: 240 (km/h)
